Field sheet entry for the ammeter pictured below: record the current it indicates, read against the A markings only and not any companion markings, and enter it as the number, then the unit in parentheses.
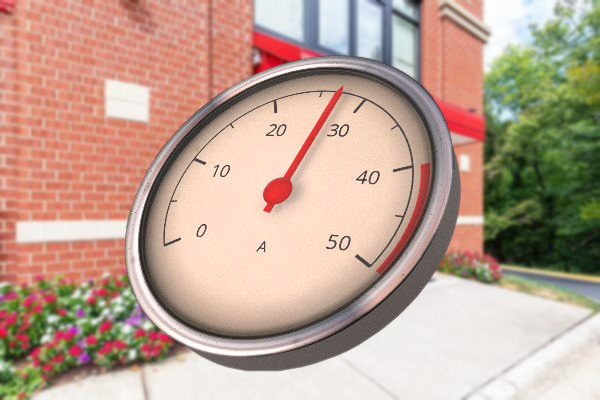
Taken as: 27.5 (A)
